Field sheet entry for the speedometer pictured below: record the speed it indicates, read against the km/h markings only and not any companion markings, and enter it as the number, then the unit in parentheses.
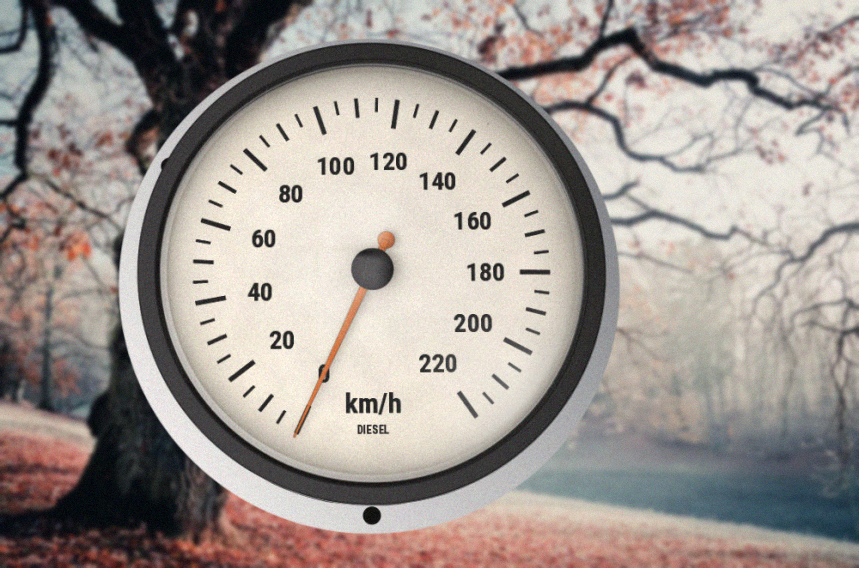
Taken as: 0 (km/h)
